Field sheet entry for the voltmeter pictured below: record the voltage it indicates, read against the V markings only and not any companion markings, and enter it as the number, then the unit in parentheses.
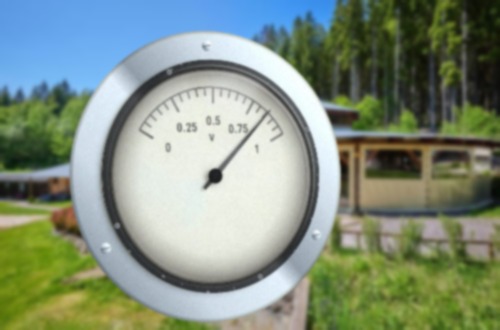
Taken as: 0.85 (V)
